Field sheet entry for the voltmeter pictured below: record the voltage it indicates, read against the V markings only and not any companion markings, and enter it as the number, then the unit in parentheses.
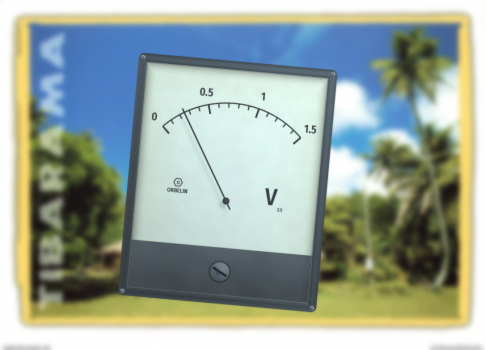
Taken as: 0.25 (V)
